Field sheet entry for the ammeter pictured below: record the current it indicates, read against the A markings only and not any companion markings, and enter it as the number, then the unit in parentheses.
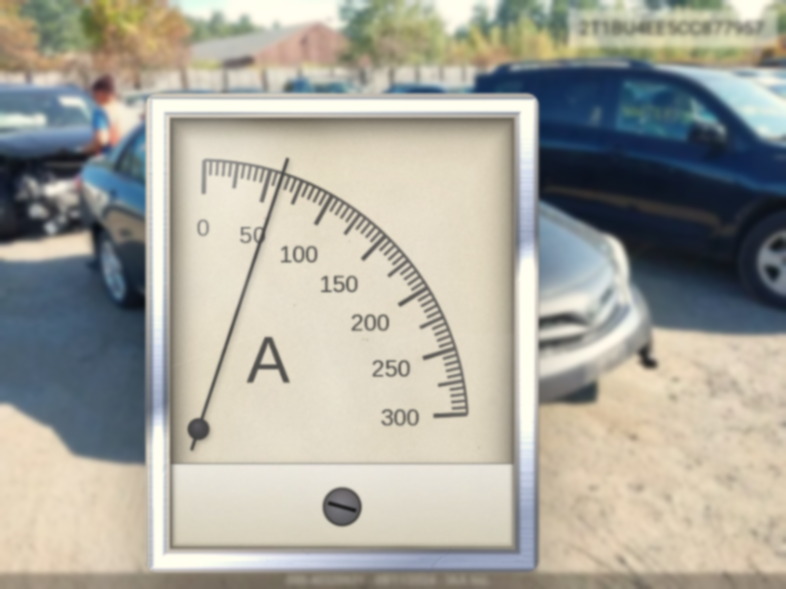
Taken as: 60 (A)
